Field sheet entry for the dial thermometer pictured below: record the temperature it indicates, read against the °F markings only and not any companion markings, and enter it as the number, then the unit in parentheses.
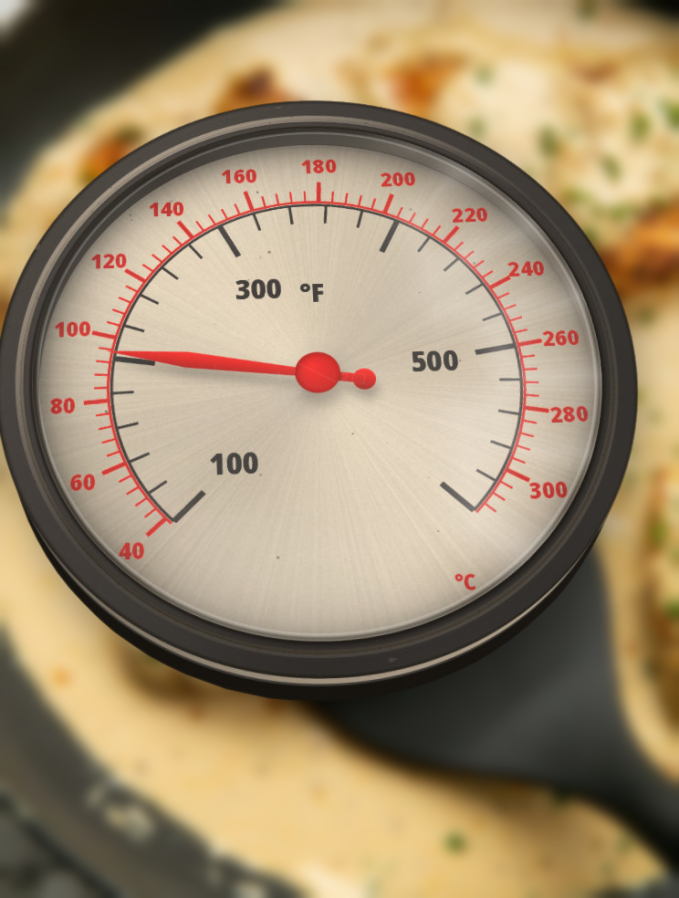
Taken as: 200 (°F)
